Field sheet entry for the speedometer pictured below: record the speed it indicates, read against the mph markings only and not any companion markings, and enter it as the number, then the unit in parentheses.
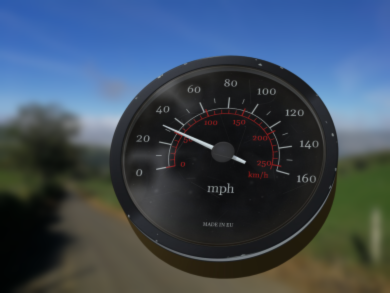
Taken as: 30 (mph)
